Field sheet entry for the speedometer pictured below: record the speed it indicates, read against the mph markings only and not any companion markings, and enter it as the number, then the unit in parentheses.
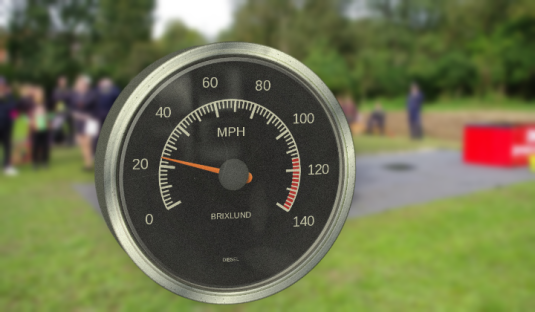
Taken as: 24 (mph)
